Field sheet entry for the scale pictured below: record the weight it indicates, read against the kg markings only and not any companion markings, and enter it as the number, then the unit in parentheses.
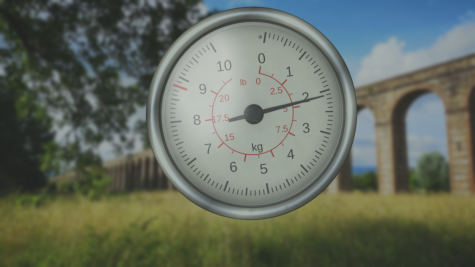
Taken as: 2.1 (kg)
